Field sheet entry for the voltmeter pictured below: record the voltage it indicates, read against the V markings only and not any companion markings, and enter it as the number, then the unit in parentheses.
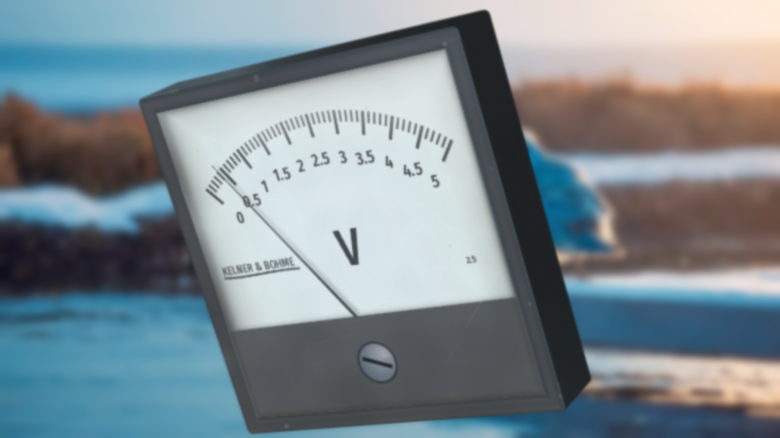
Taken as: 0.5 (V)
